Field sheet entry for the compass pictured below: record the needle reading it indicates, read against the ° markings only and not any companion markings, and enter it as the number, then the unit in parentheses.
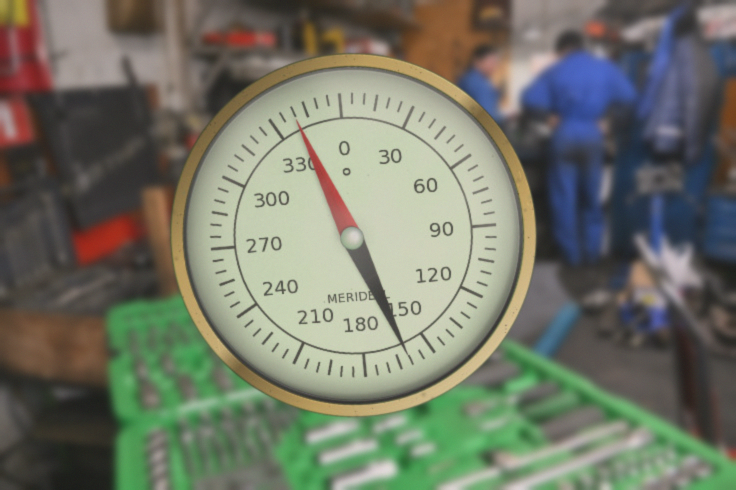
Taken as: 340 (°)
